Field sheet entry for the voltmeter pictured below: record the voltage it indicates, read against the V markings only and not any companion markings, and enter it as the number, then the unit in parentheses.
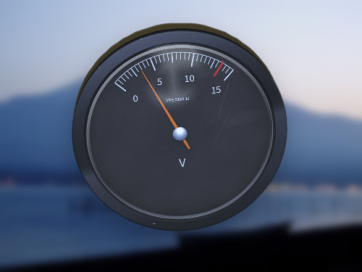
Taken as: 3.5 (V)
